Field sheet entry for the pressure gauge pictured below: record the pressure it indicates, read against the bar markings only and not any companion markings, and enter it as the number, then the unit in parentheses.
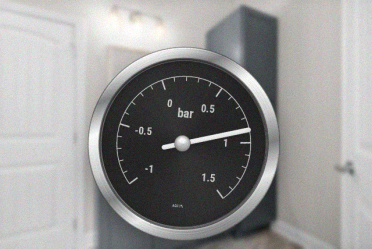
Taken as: 0.9 (bar)
